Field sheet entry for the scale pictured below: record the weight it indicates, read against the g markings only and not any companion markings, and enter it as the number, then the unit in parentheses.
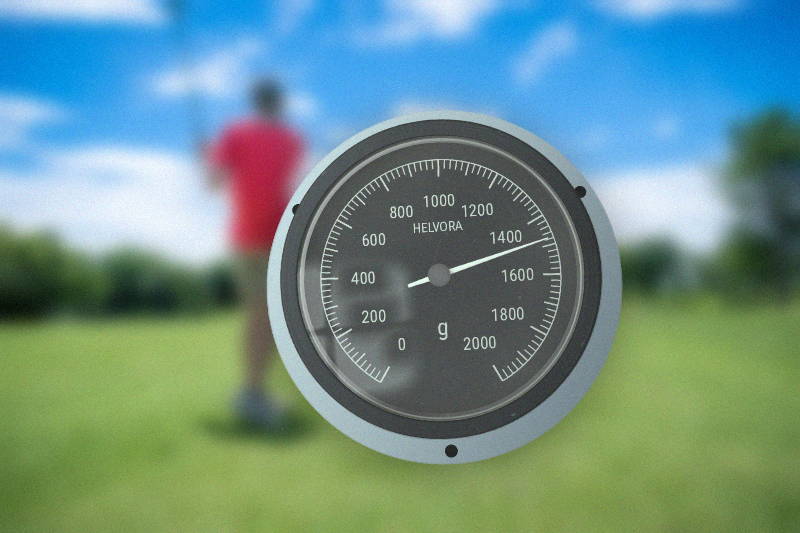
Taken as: 1480 (g)
